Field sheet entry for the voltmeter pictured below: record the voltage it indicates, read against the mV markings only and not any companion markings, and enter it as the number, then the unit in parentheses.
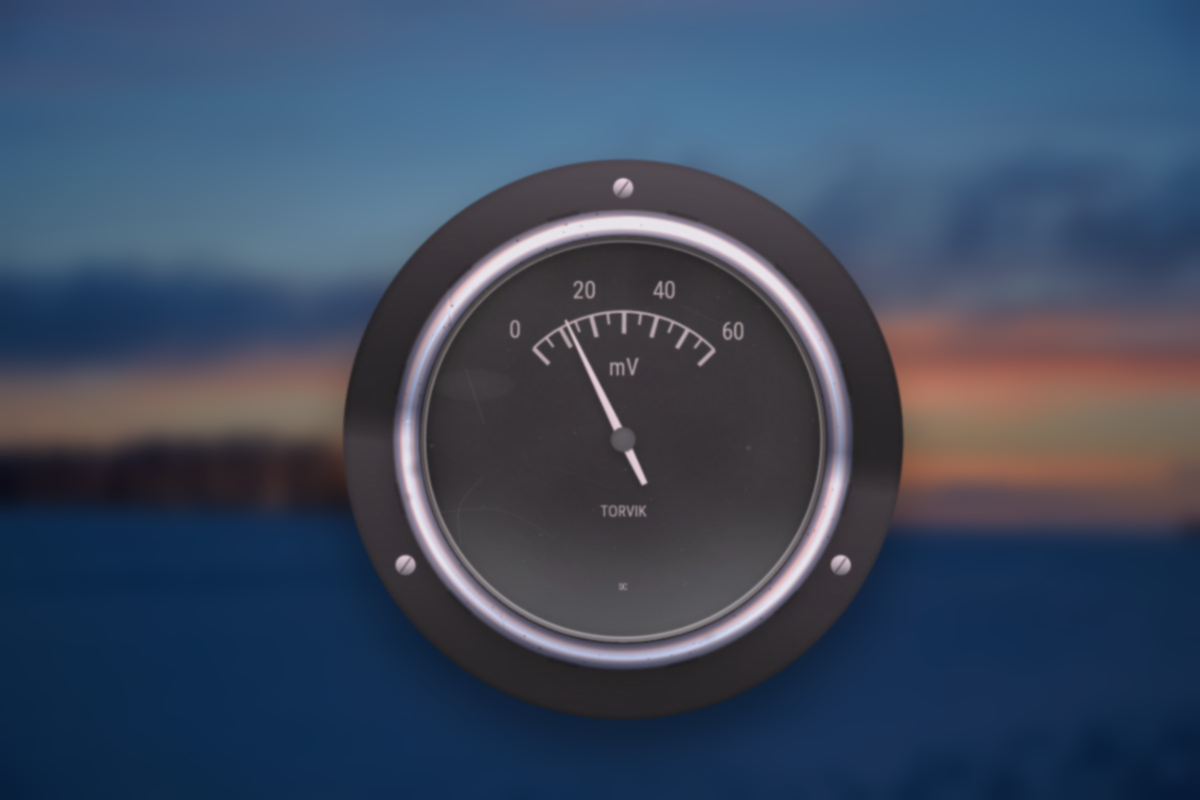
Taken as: 12.5 (mV)
